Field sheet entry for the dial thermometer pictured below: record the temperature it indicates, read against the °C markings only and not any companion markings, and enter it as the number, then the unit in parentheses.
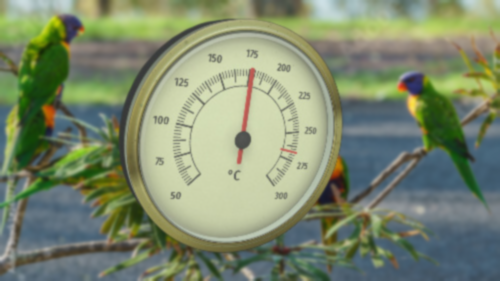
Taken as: 175 (°C)
